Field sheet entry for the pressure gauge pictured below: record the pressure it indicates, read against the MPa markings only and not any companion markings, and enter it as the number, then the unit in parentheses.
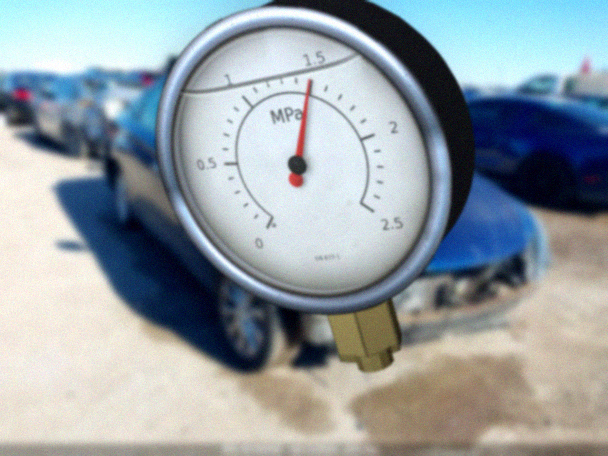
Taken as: 1.5 (MPa)
